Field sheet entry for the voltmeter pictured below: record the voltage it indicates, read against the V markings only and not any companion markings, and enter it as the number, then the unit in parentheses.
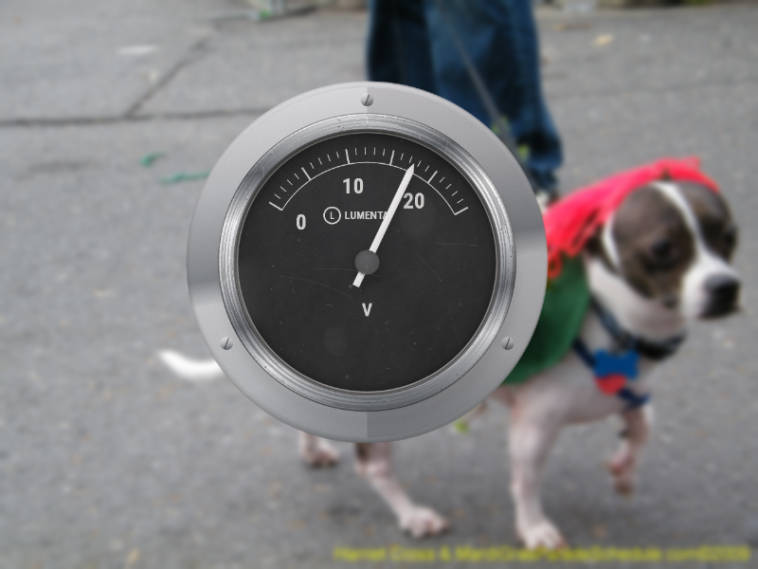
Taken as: 17.5 (V)
